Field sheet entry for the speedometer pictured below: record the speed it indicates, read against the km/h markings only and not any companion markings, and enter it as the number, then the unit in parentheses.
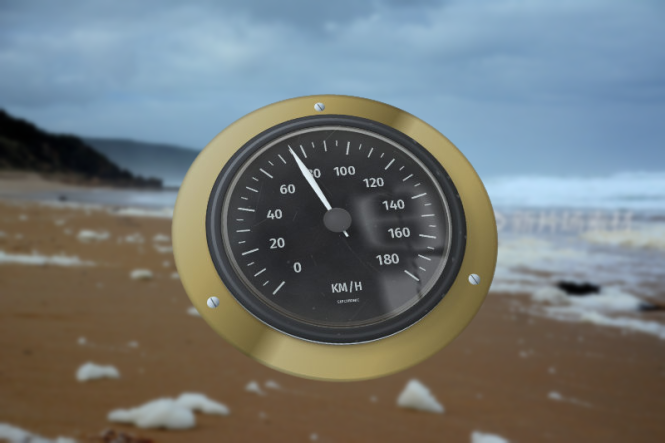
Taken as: 75 (km/h)
